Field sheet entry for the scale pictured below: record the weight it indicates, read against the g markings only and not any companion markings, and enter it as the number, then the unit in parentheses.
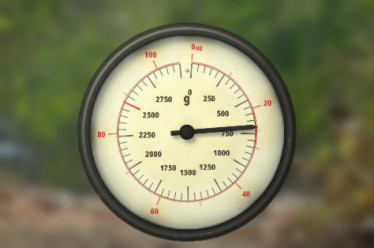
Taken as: 700 (g)
